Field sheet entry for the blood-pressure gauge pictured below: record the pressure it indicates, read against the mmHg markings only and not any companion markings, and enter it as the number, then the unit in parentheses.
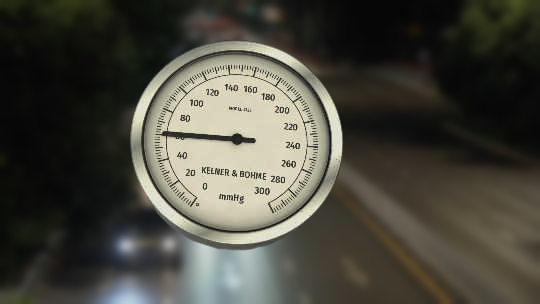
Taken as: 60 (mmHg)
